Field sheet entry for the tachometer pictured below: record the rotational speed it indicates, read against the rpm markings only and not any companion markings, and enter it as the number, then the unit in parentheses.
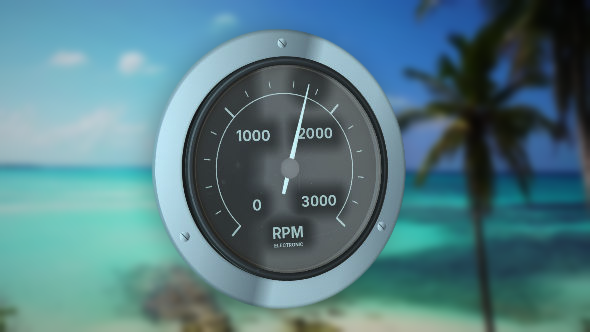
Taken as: 1700 (rpm)
